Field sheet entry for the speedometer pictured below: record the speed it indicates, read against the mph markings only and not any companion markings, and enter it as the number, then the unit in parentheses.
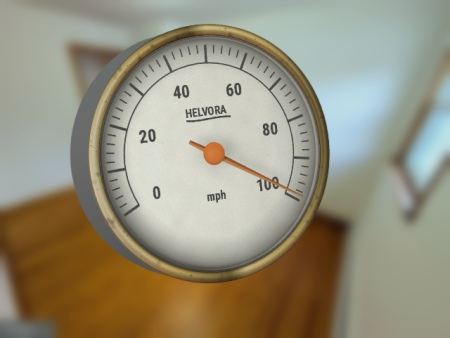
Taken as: 99 (mph)
